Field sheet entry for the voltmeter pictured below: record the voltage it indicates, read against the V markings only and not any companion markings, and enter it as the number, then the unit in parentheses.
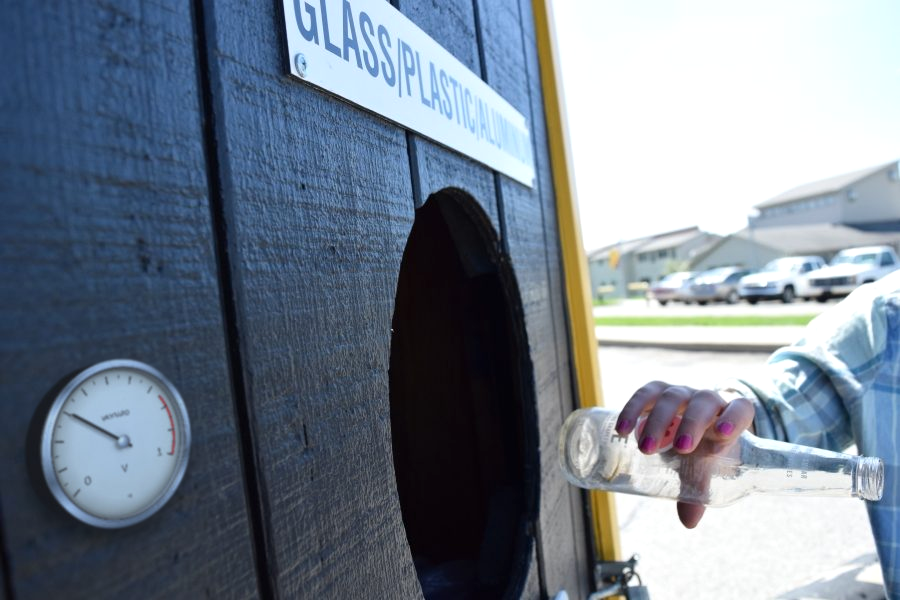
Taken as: 0.3 (V)
